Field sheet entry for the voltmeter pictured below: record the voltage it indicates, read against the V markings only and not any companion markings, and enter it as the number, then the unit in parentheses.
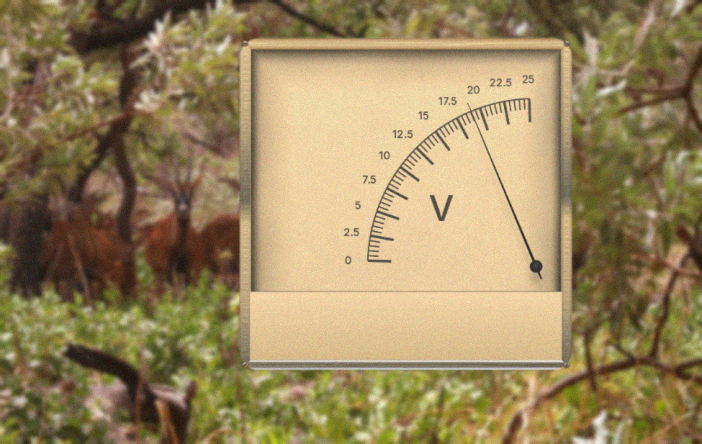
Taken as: 19 (V)
